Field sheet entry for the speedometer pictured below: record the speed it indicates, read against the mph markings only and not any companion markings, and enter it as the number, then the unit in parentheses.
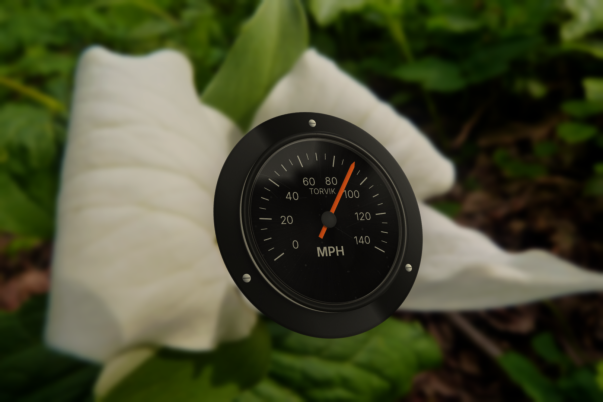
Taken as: 90 (mph)
